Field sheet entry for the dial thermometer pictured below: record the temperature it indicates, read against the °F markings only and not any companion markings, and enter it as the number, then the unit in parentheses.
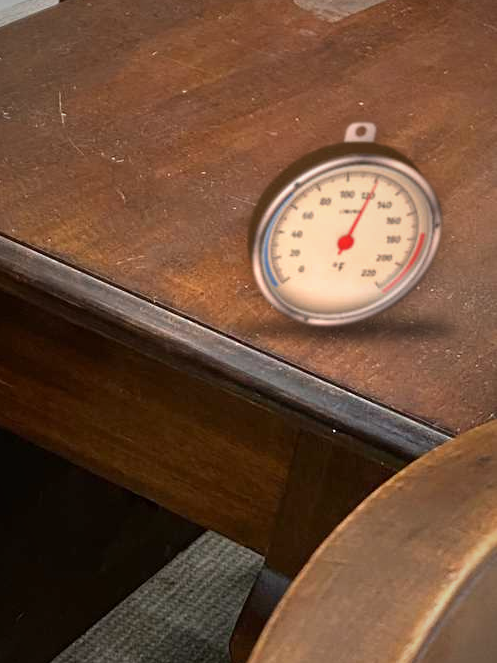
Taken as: 120 (°F)
